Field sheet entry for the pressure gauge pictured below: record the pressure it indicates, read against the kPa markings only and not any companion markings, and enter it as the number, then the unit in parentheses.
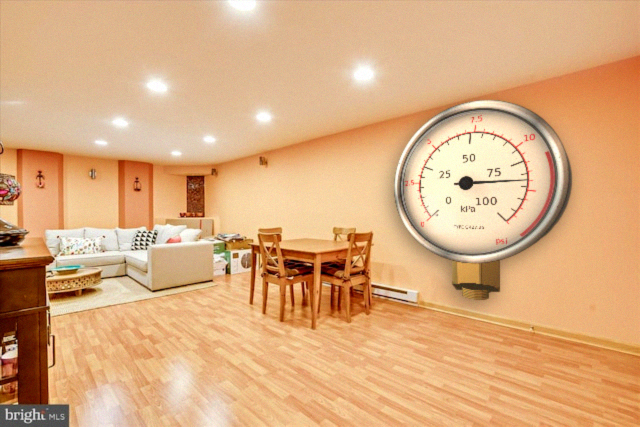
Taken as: 82.5 (kPa)
